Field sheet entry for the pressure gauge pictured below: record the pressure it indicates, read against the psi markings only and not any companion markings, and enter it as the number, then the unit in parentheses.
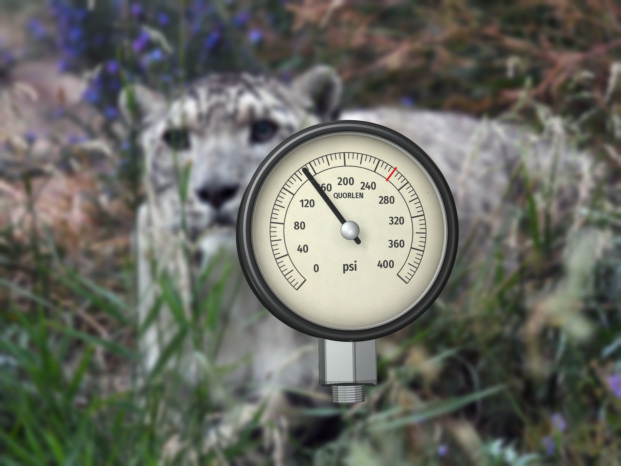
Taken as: 150 (psi)
